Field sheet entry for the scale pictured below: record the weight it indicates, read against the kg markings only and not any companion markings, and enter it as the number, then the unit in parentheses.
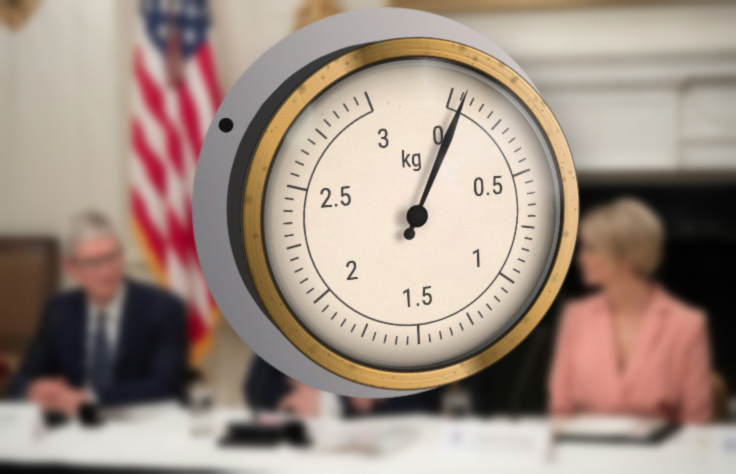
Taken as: 0.05 (kg)
